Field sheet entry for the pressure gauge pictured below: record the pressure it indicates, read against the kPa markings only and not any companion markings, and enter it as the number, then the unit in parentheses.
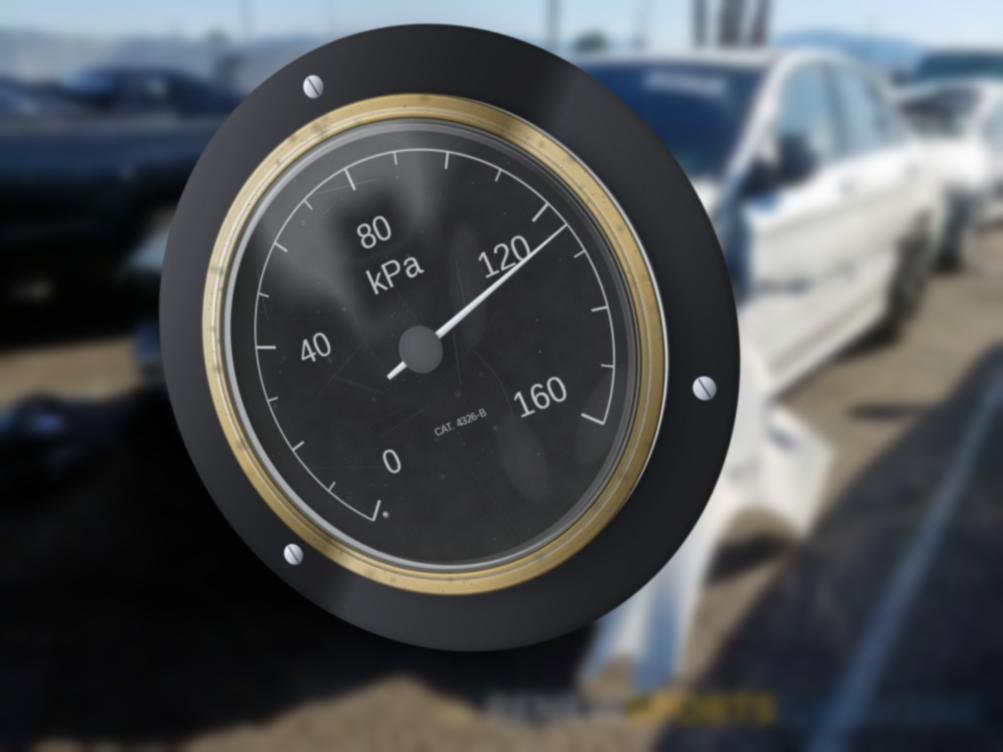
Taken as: 125 (kPa)
